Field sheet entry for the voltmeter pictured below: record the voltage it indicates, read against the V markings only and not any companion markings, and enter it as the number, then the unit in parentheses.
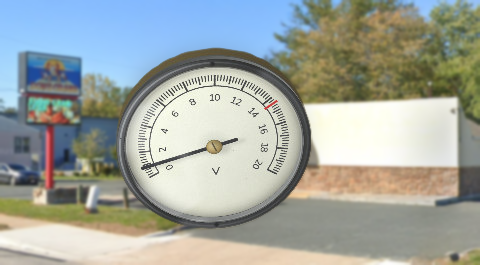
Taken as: 1 (V)
